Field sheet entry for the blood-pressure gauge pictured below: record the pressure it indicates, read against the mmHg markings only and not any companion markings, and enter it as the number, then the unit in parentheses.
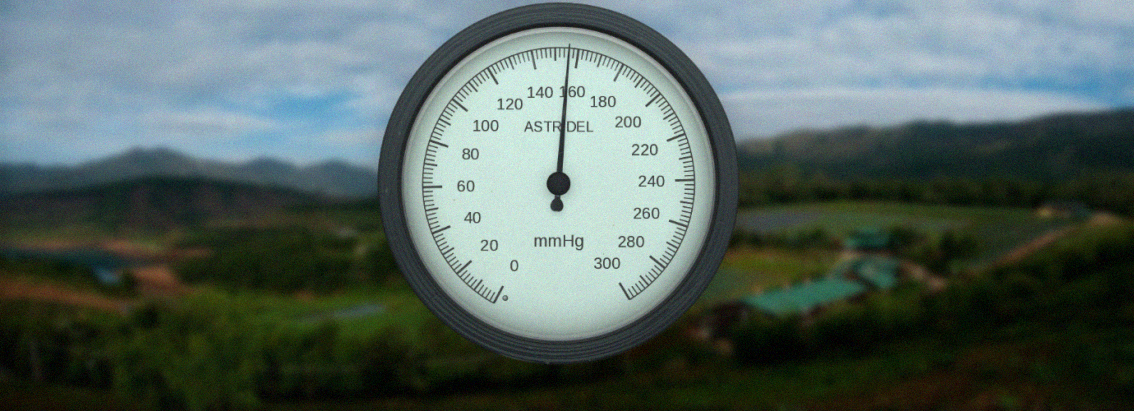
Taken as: 156 (mmHg)
